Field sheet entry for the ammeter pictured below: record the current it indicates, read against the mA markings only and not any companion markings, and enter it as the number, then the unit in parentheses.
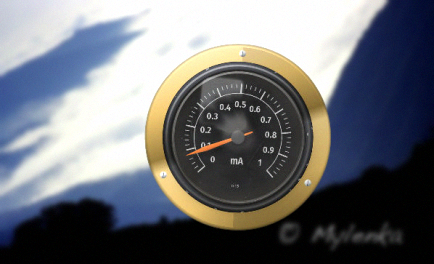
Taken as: 0.08 (mA)
